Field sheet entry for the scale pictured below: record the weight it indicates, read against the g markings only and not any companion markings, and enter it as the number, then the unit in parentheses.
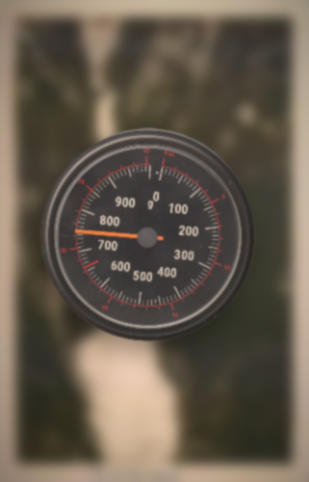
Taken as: 750 (g)
